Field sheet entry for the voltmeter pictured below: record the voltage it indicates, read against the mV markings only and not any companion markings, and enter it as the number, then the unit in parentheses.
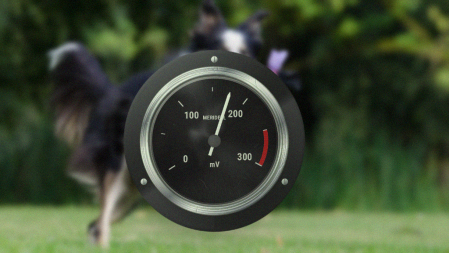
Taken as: 175 (mV)
